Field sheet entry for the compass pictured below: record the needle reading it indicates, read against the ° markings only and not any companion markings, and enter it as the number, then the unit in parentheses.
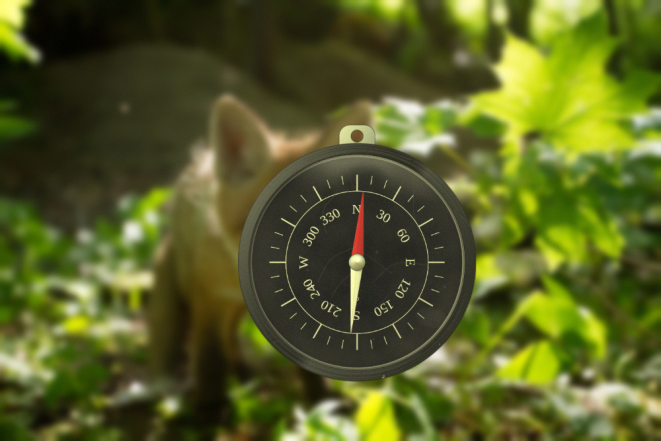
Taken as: 5 (°)
